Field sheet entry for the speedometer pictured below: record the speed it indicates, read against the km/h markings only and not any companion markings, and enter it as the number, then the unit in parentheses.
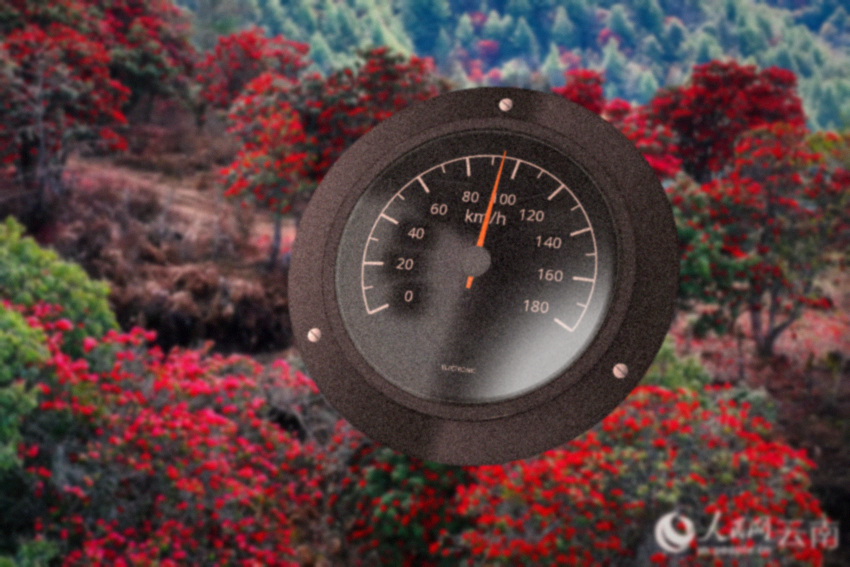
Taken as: 95 (km/h)
